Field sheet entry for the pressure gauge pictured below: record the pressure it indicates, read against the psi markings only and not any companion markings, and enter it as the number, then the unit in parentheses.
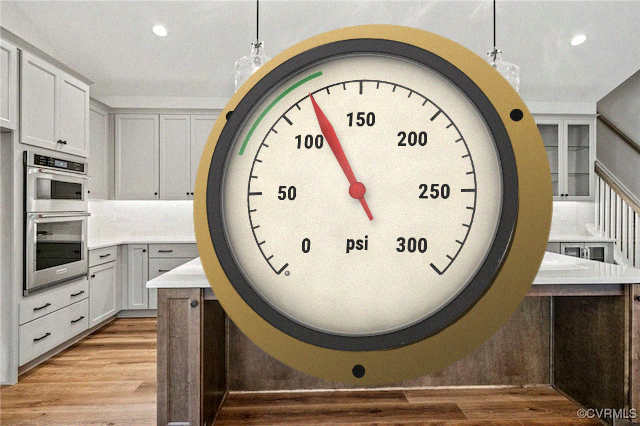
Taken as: 120 (psi)
